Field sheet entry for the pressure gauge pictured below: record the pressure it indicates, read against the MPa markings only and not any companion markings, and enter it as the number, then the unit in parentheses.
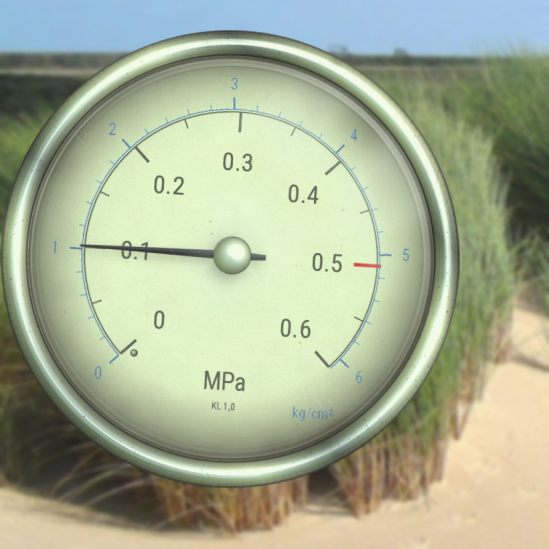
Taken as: 0.1 (MPa)
